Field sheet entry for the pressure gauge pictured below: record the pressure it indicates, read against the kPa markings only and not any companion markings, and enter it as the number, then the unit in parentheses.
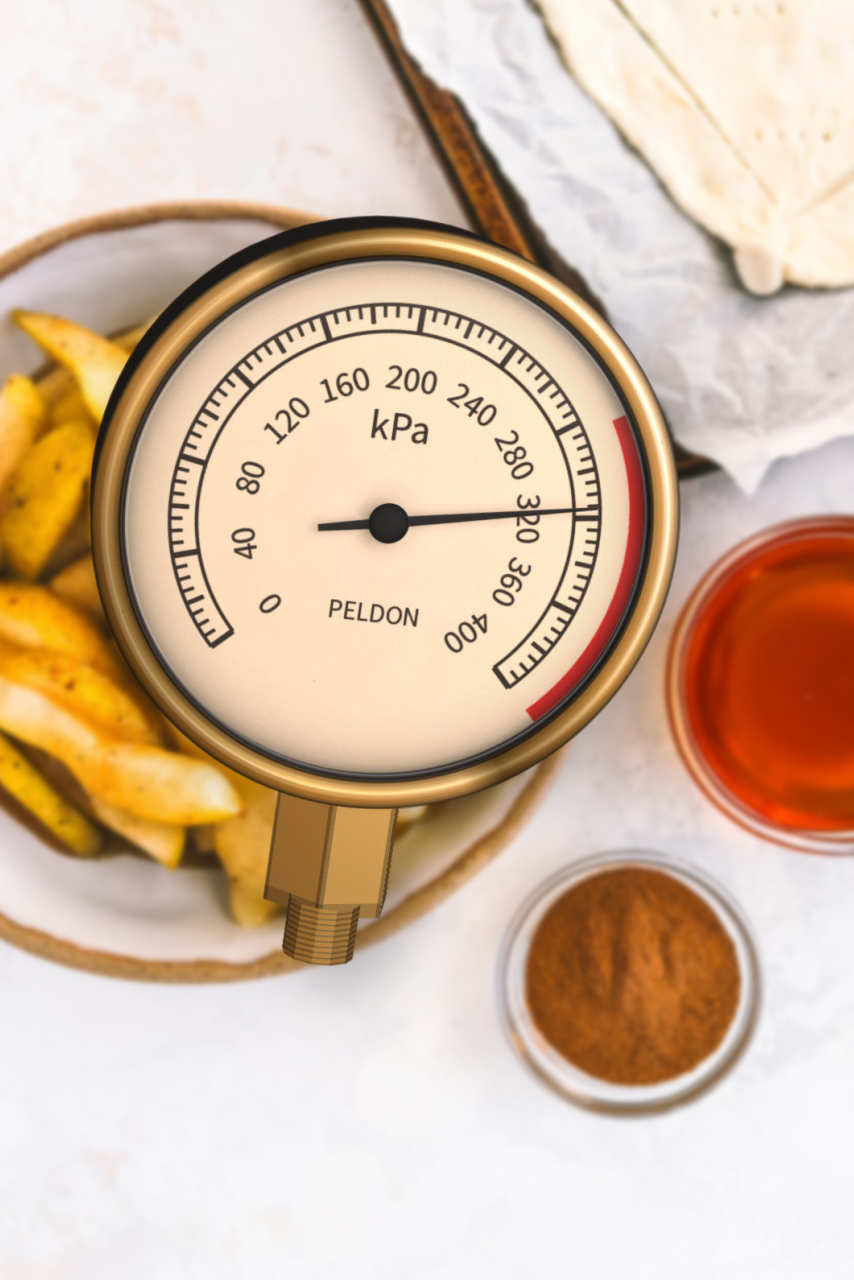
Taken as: 315 (kPa)
